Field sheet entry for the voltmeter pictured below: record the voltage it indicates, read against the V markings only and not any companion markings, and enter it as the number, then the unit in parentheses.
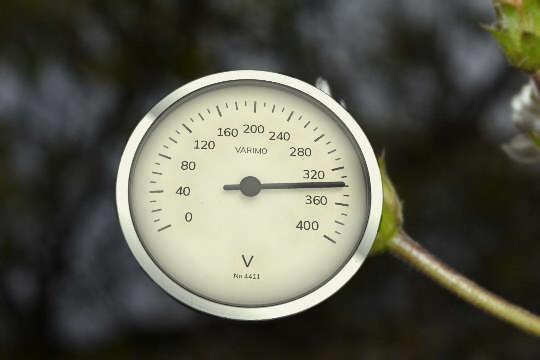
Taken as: 340 (V)
